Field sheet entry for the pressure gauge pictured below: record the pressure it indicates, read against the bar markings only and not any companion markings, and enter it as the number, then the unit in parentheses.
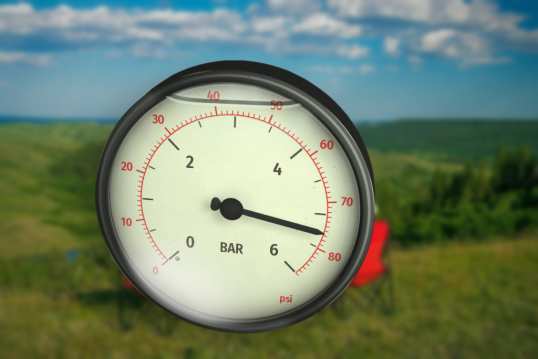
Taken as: 5.25 (bar)
